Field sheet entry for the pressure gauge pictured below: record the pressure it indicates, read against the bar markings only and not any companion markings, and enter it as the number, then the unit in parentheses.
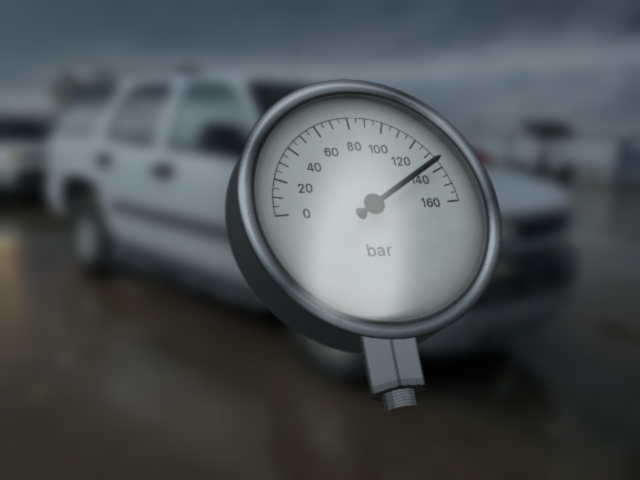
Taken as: 135 (bar)
